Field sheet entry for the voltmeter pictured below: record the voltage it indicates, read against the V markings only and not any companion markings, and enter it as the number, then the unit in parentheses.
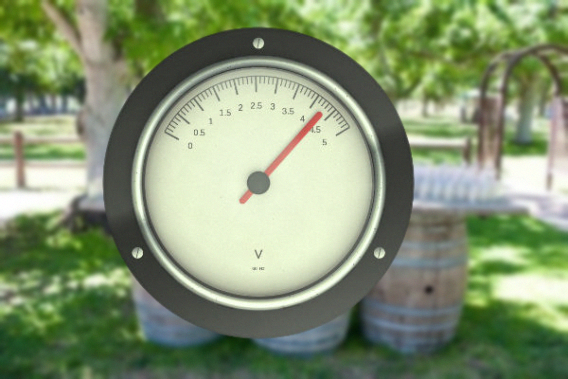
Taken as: 4.3 (V)
